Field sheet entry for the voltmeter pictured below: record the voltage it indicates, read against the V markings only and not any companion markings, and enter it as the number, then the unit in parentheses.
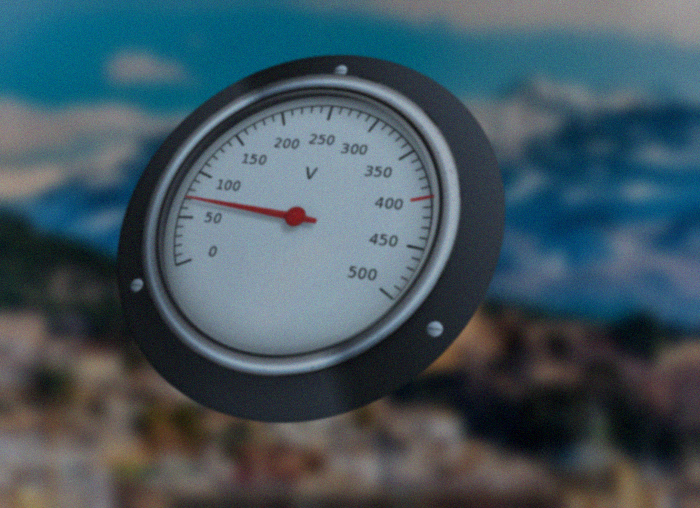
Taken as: 70 (V)
